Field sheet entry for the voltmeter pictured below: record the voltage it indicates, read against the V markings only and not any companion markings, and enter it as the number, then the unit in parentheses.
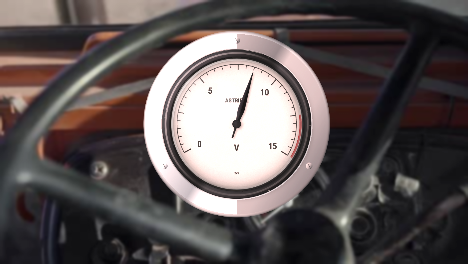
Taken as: 8.5 (V)
